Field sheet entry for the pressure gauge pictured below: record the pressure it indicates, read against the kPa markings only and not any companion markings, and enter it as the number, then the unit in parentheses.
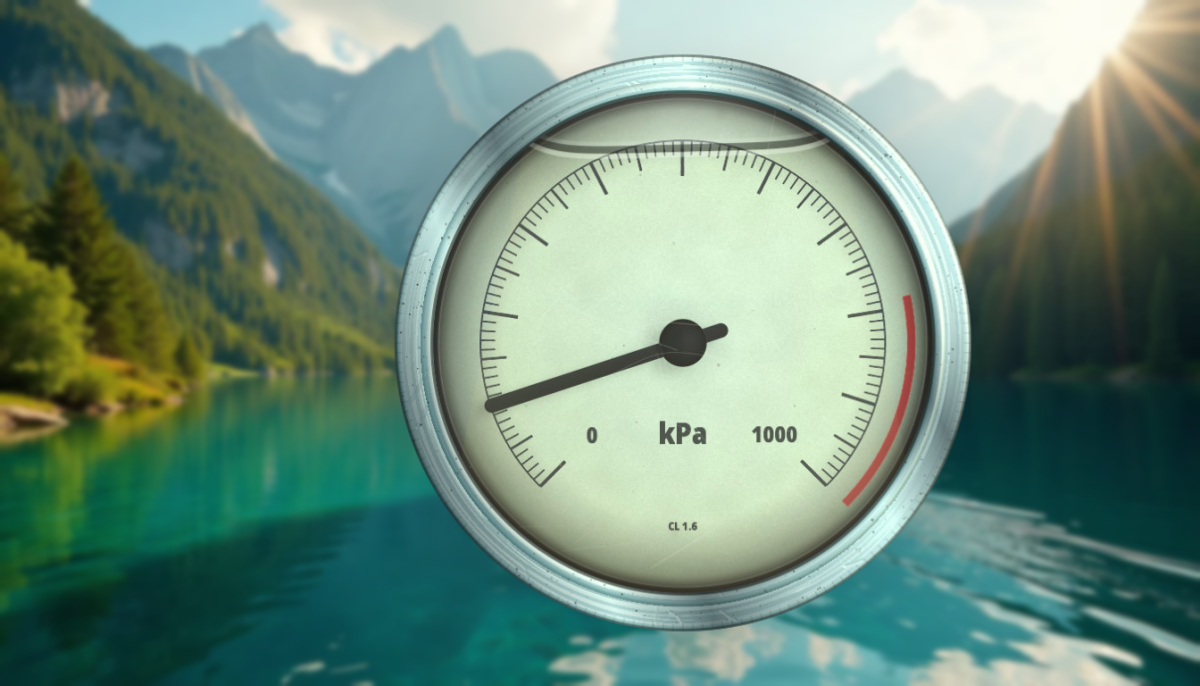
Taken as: 100 (kPa)
